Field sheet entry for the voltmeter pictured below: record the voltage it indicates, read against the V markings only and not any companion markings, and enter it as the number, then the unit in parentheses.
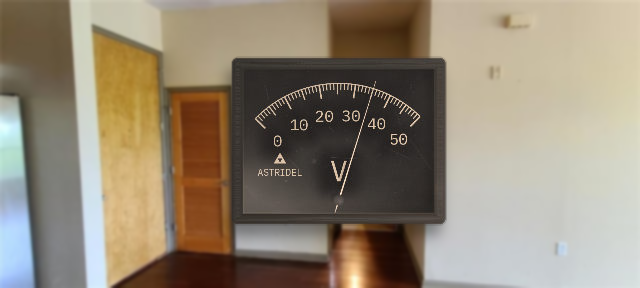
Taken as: 35 (V)
